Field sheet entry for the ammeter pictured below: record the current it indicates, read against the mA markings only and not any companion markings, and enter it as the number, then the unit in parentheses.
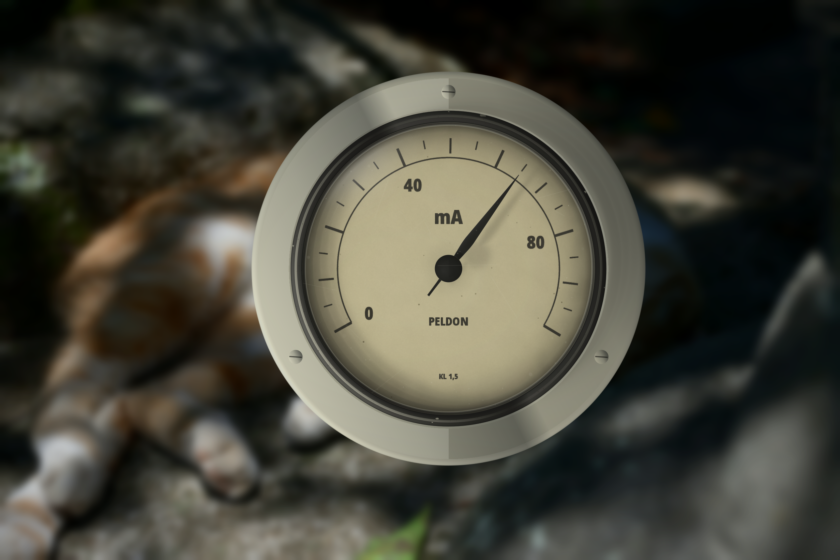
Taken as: 65 (mA)
